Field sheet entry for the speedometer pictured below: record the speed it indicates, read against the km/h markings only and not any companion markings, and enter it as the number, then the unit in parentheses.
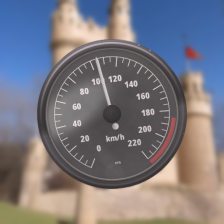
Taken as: 105 (km/h)
